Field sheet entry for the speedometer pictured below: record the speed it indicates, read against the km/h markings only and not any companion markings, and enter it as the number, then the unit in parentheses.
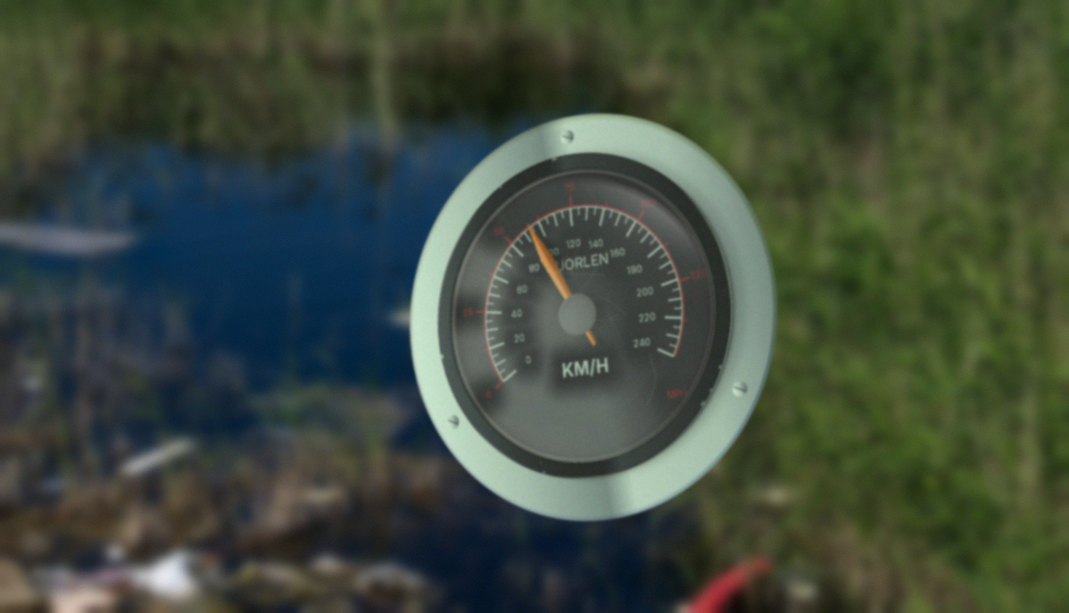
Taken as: 95 (km/h)
